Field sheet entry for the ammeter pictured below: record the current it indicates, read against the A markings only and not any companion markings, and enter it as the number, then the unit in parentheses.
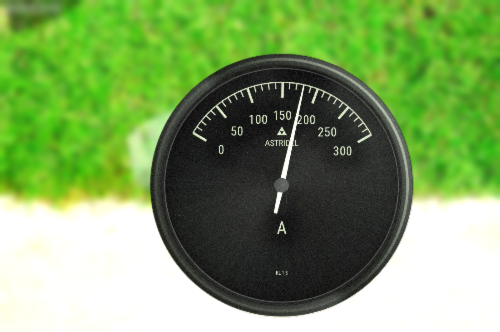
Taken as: 180 (A)
